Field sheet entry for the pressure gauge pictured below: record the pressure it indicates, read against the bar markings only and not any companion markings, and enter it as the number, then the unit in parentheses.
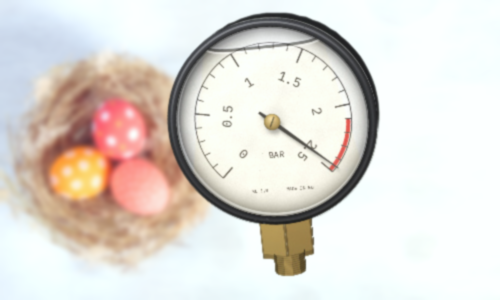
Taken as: 2.45 (bar)
